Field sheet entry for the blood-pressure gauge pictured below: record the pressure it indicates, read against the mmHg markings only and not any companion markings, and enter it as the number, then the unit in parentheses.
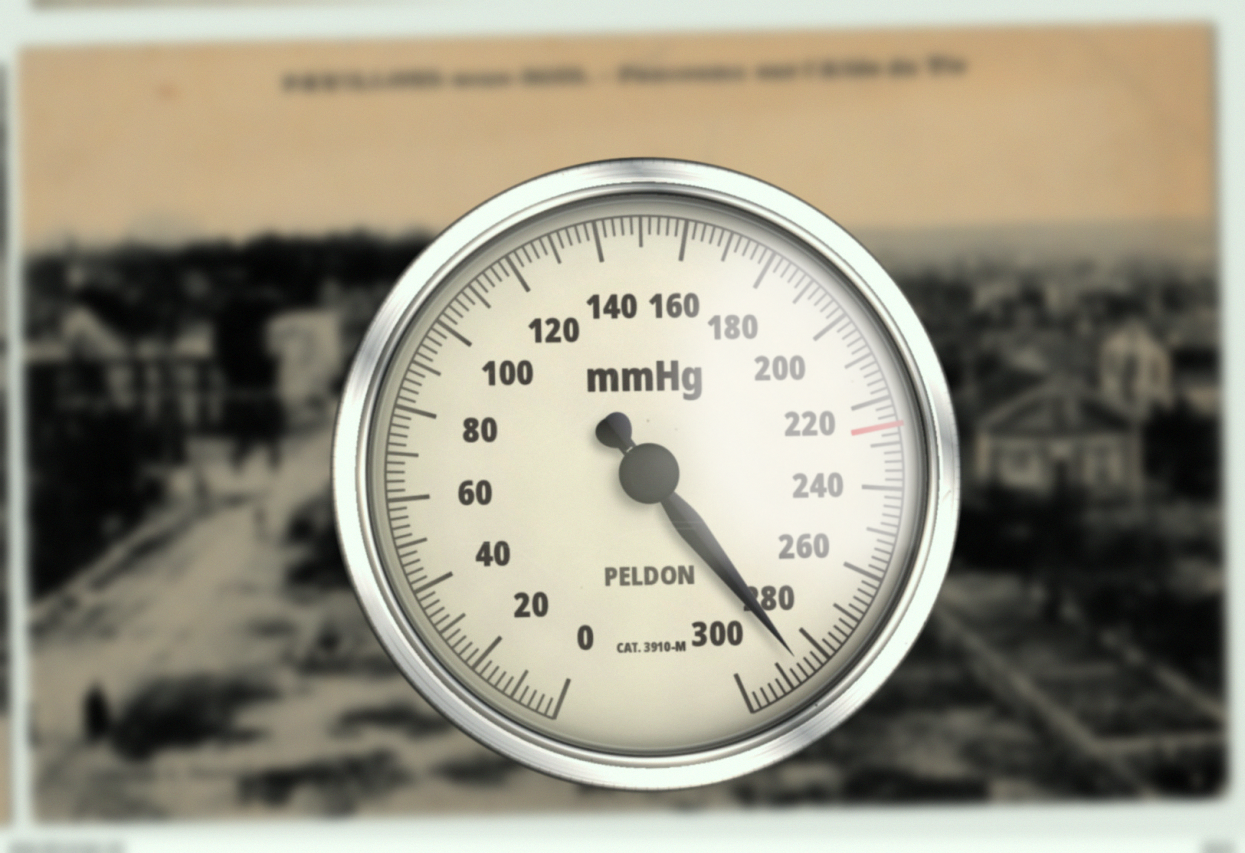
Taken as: 286 (mmHg)
